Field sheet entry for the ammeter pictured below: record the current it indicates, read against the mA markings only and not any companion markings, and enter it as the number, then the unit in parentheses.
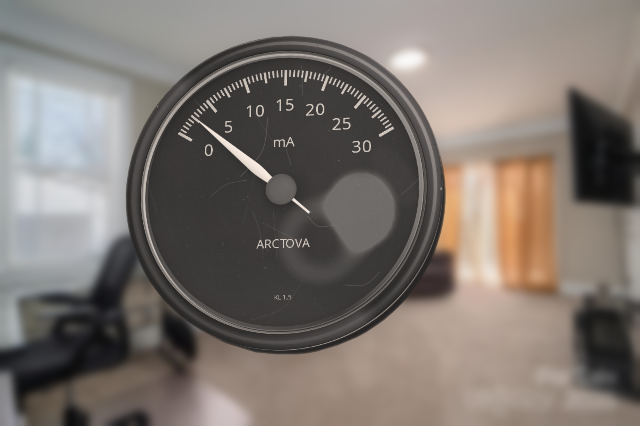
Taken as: 2.5 (mA)
